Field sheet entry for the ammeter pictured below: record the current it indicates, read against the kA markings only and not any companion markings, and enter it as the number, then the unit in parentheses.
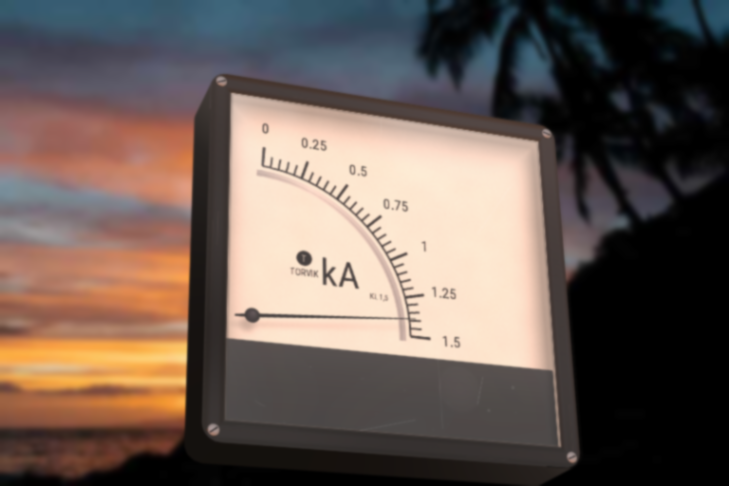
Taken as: 1.4 (kA)
